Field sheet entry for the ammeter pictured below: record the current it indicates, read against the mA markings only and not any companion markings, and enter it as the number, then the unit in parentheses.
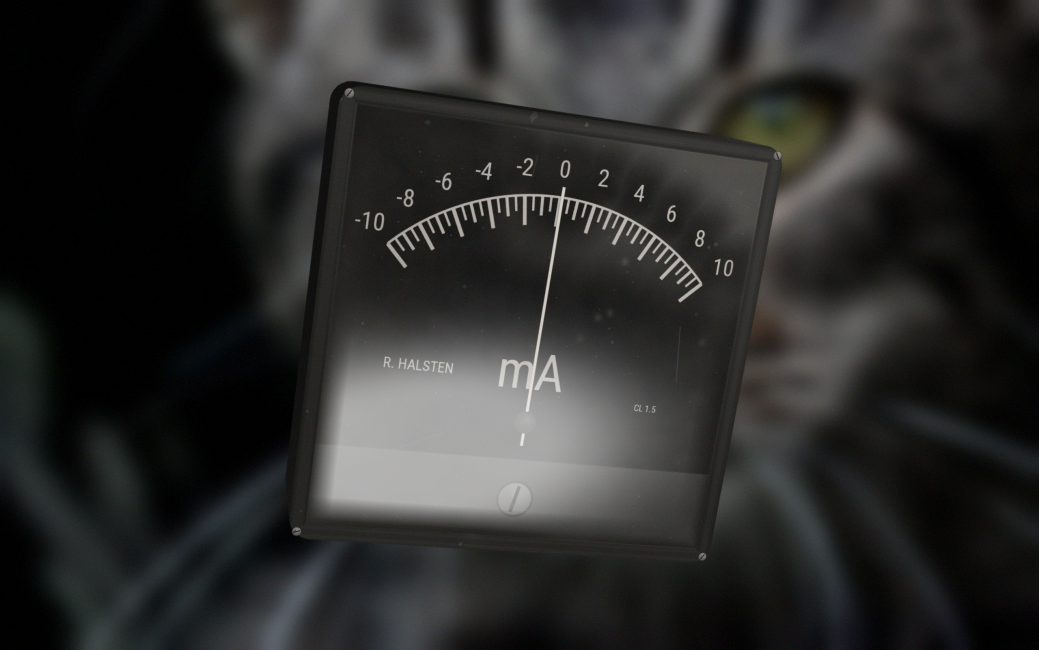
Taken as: 0 (mA)
